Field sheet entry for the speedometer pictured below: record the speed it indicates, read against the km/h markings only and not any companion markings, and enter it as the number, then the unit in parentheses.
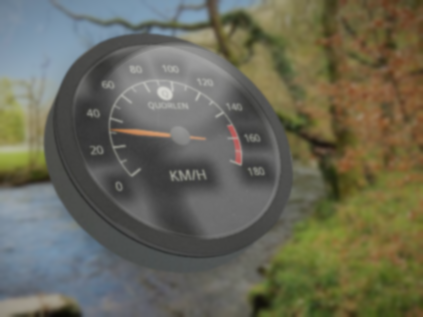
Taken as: 30 (km/h)
